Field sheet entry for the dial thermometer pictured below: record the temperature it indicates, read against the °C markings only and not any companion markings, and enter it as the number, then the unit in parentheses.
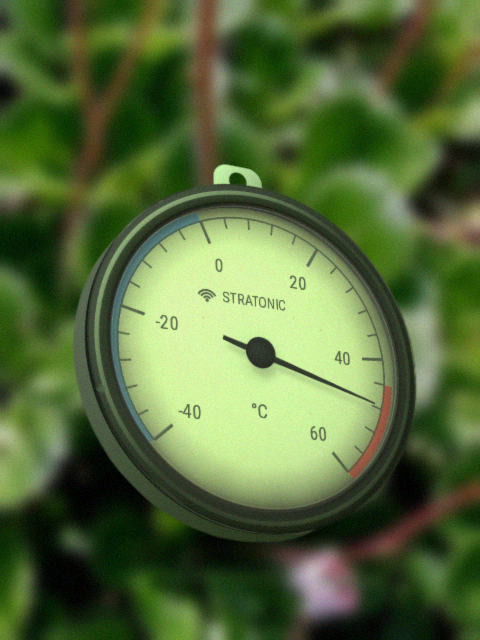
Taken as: 48 (°C)
